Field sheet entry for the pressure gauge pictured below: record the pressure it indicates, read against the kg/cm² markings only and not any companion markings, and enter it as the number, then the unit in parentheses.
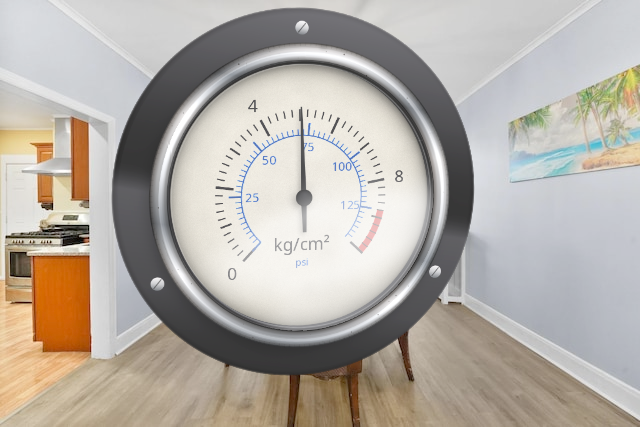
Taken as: 5 (kg/cm²)
